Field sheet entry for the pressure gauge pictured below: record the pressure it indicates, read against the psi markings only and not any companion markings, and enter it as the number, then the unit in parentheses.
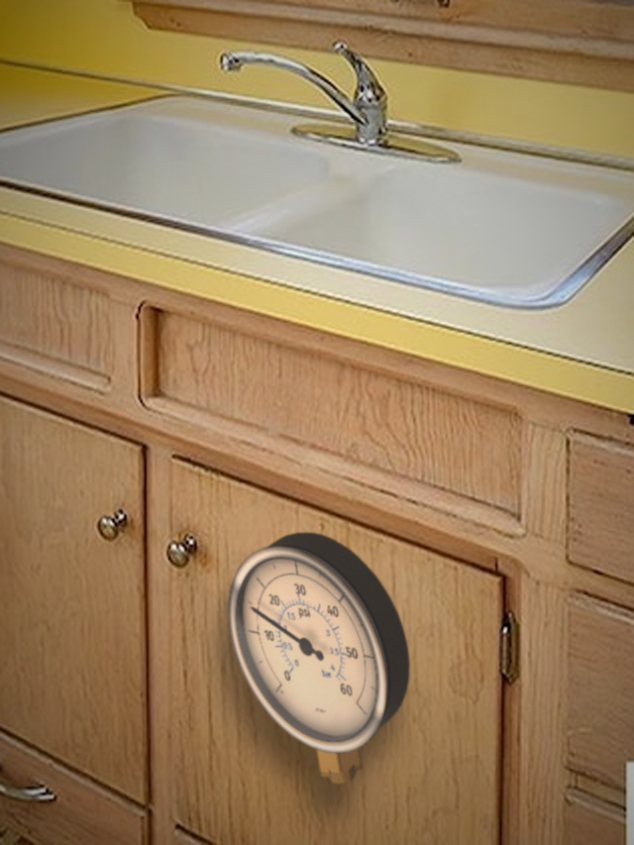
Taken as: 15 (psi)
